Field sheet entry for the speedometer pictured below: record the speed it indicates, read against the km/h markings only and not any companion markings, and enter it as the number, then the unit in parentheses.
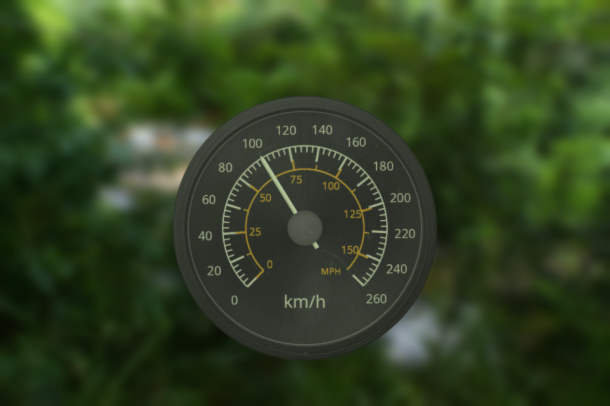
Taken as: 100 (km/h)
